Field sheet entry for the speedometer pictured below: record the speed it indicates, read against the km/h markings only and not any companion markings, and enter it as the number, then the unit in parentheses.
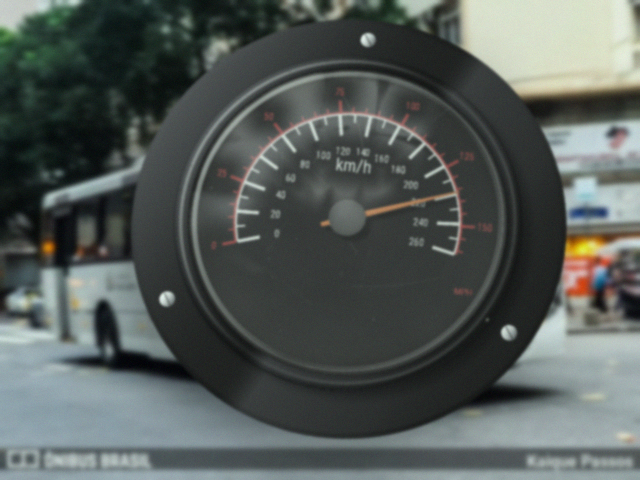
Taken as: 220 (km/h)
